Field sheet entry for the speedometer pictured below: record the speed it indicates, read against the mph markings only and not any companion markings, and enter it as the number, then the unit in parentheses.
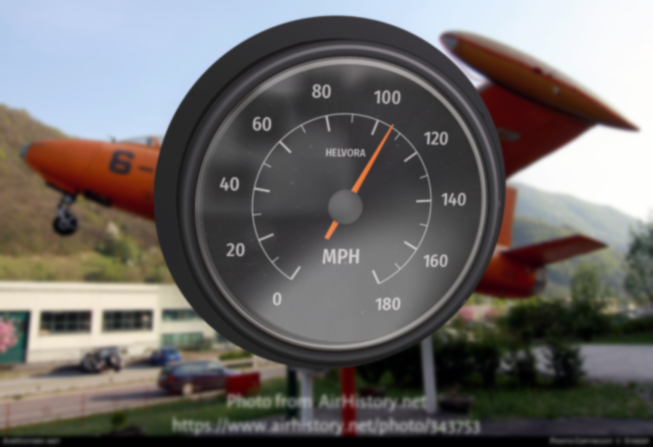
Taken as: 105 (mph)
